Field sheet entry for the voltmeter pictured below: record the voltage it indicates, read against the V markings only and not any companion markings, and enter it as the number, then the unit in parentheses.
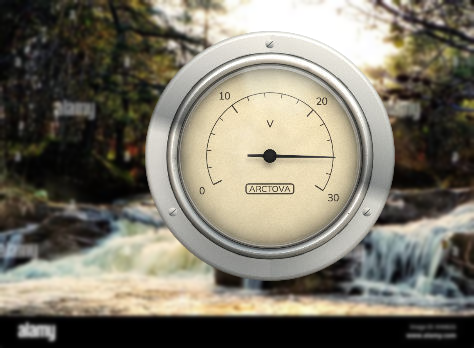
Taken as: 26 (V)
